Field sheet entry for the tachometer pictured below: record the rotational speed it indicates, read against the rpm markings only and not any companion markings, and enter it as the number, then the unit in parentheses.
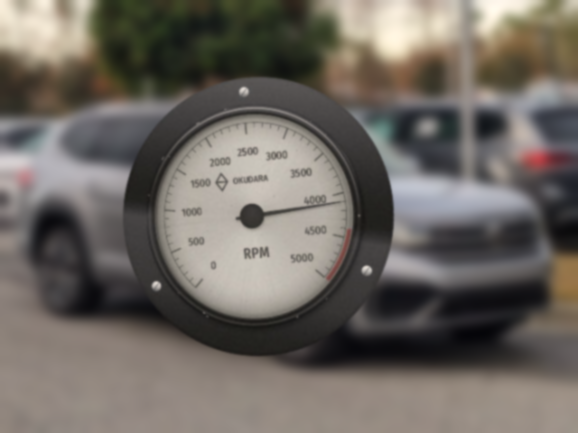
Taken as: 4100 (rpm)
